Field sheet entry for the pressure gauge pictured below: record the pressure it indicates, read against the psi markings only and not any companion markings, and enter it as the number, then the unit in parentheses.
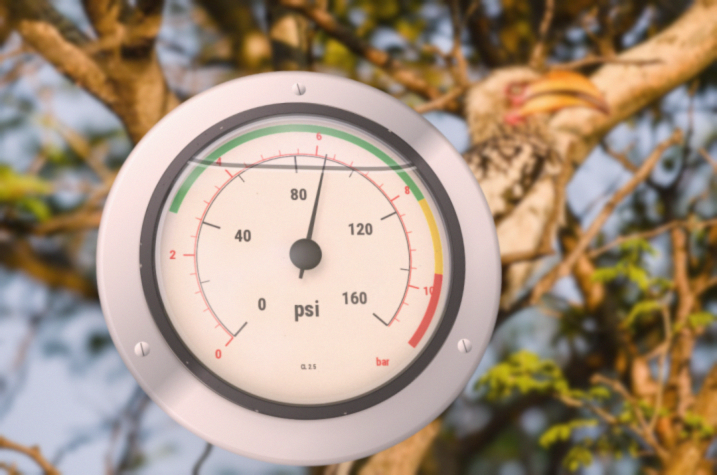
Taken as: 90 (psi)
